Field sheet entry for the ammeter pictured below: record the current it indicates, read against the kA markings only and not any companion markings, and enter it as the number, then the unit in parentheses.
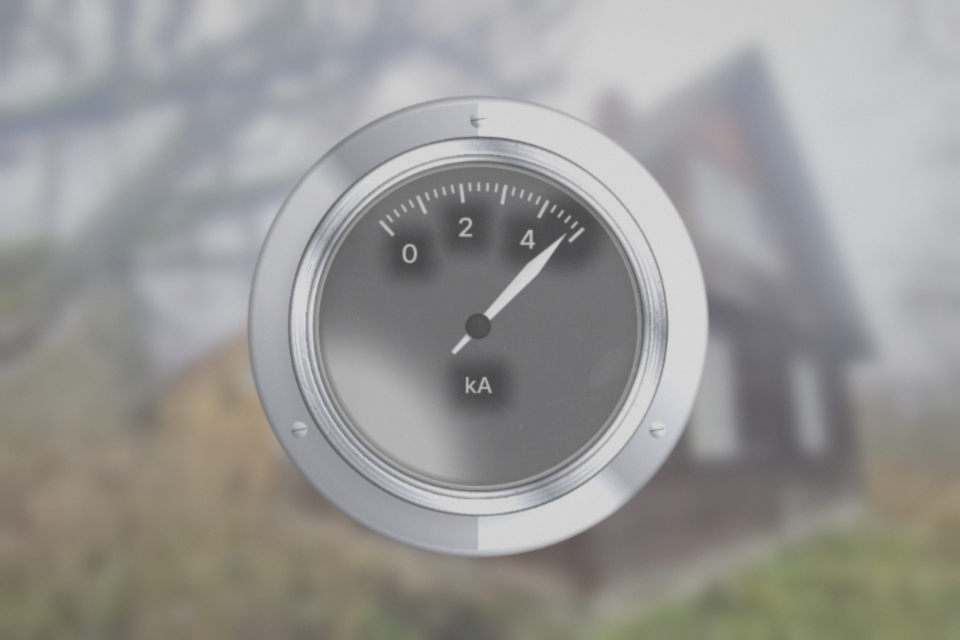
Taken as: 4.8 (kA)
